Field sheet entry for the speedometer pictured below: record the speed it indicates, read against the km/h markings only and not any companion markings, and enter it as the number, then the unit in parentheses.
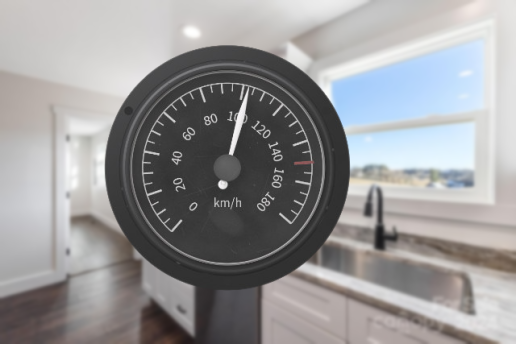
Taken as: 102.5 (km/h)
